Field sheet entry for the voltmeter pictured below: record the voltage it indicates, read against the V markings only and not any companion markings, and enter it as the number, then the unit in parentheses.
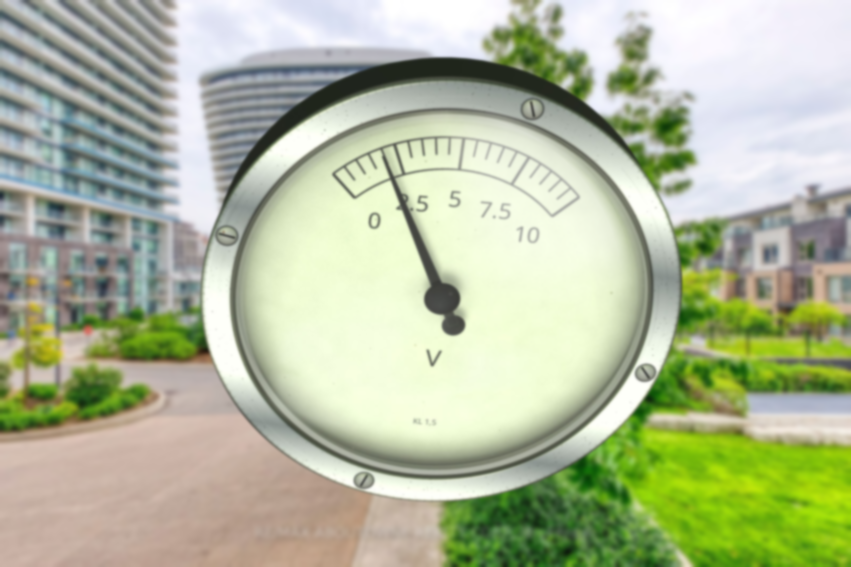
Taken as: 2 (V)
